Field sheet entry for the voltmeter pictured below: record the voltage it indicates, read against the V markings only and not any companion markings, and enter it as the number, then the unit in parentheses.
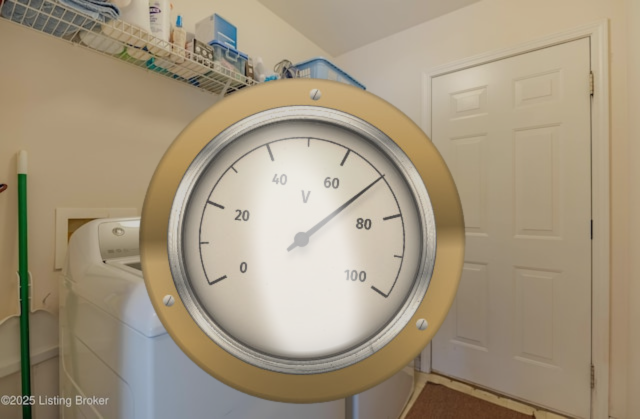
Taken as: 70 (V)
